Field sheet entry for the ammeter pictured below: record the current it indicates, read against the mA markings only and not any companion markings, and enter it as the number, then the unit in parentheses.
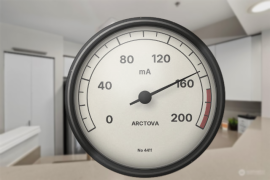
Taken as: 155 (mA)
